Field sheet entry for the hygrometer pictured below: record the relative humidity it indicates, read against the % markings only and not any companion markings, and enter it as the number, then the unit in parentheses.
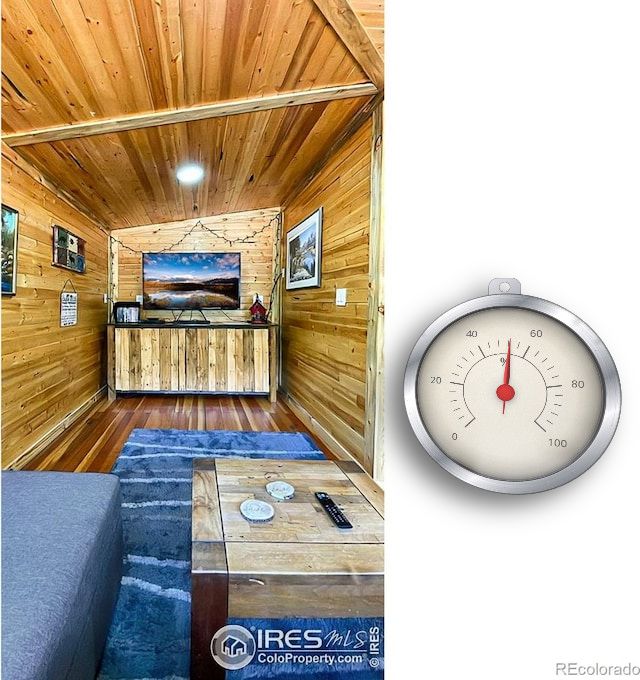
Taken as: 52 (%)
